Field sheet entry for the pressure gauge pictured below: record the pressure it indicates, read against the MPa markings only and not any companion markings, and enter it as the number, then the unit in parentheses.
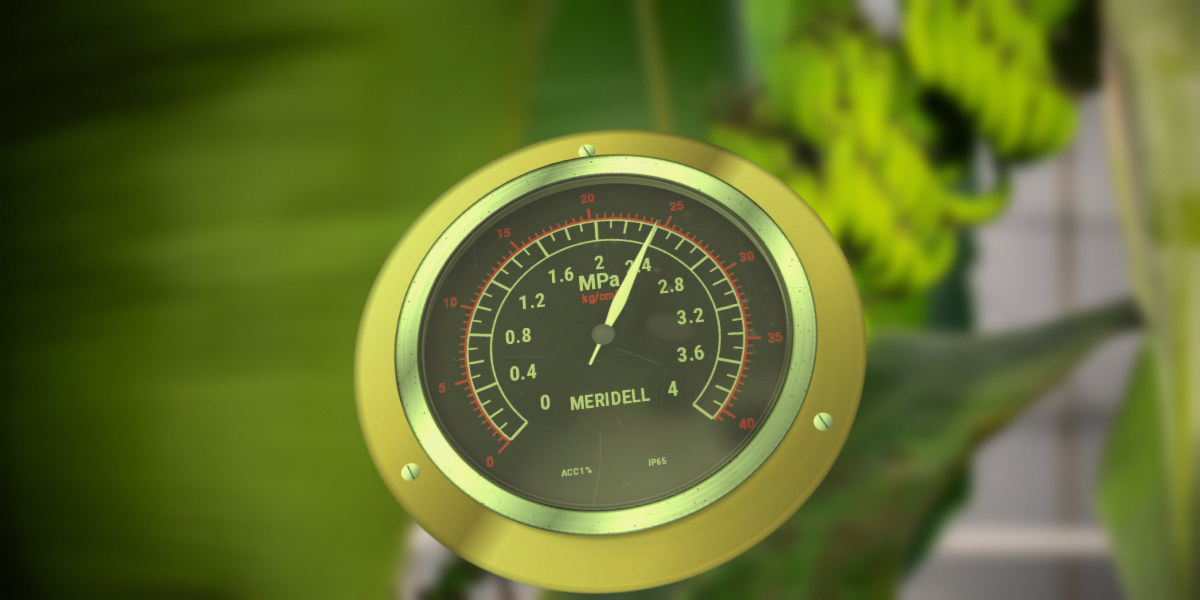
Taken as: 2.4 (MPa)
